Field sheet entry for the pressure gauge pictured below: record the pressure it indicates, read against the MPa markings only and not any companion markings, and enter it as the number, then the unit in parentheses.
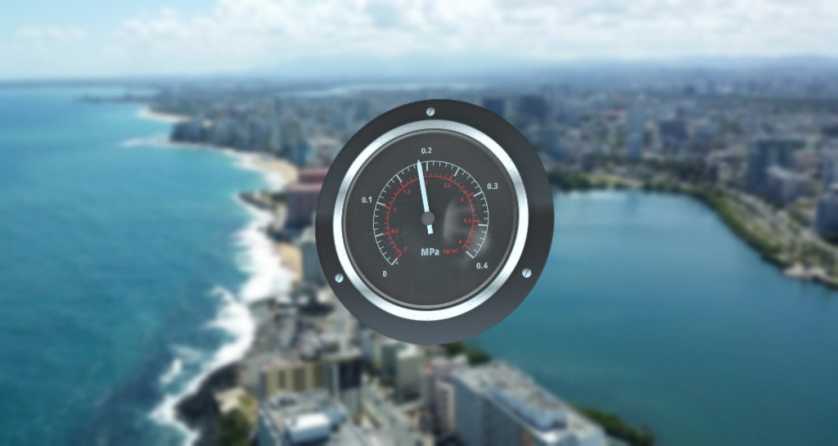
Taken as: 0.19 (MPa)
